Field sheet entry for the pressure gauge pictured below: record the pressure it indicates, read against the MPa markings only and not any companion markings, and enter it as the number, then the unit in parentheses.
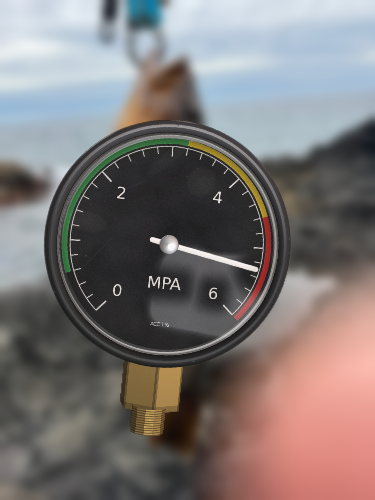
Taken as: 5.3 (MPa)
